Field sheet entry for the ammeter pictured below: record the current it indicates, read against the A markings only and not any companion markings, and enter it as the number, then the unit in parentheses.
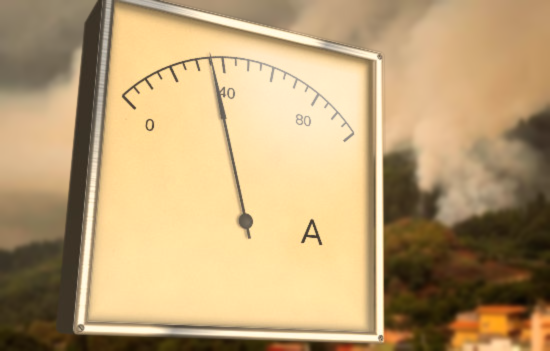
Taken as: 35 (A)
